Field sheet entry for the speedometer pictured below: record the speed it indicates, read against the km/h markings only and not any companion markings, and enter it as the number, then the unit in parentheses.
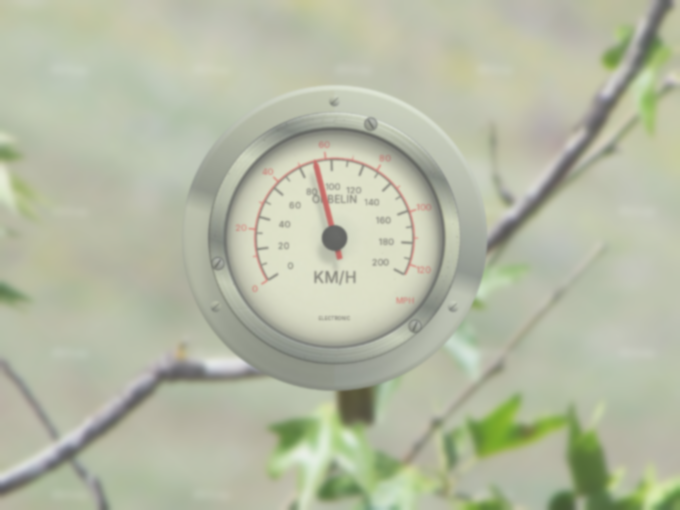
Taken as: 90 (km/h)
